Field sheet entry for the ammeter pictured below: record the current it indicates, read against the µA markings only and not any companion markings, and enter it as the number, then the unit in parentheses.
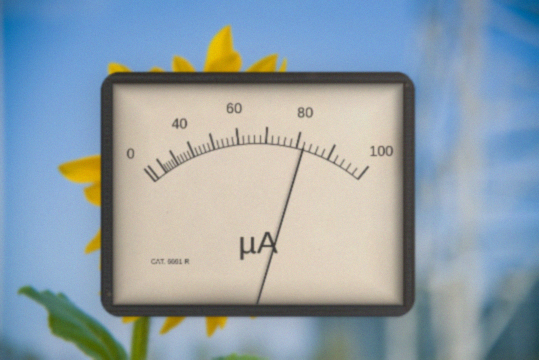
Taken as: 82 (µA)
